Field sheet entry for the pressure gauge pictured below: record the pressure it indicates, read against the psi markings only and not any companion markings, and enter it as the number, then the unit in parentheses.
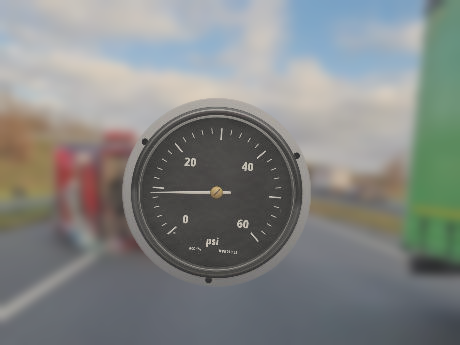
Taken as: 9 (psi)
